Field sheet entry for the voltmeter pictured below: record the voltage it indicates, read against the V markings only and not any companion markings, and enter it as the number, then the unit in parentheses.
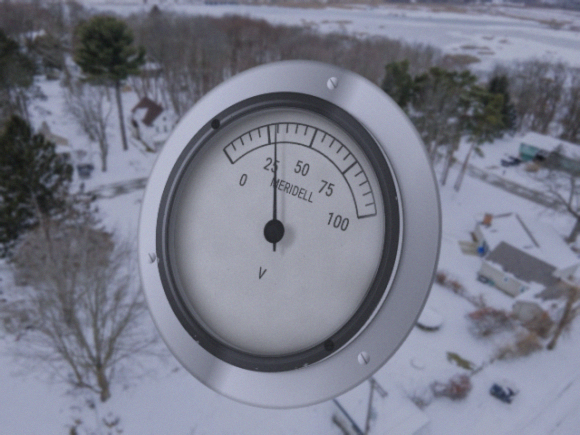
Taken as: 30 (V)
